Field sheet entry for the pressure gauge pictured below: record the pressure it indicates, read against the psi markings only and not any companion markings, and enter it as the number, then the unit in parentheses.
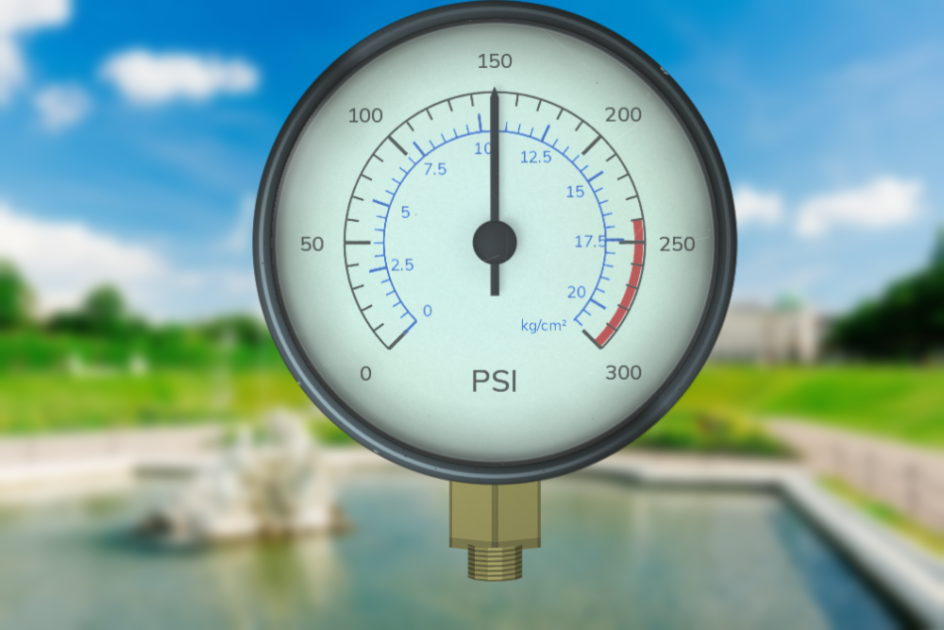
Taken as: 150 (psi)
